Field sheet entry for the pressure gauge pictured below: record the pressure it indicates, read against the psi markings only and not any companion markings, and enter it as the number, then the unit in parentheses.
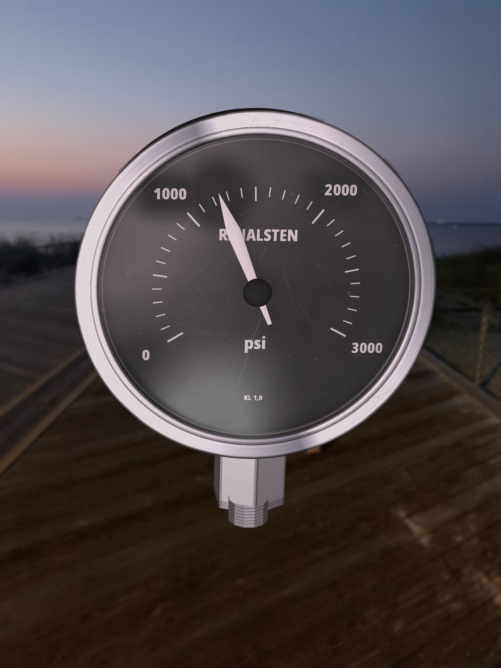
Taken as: 1250 (psi)
